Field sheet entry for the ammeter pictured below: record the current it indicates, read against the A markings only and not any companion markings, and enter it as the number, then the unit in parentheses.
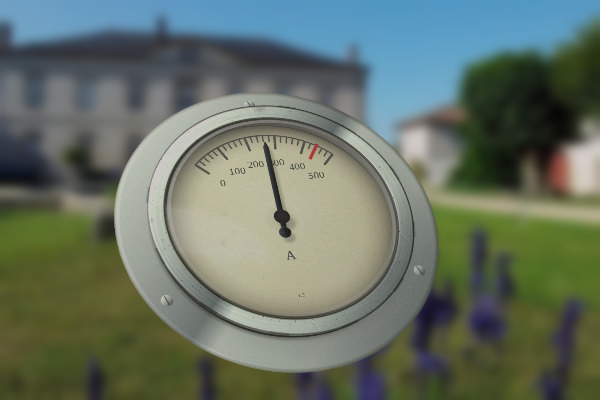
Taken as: 260 (A)
